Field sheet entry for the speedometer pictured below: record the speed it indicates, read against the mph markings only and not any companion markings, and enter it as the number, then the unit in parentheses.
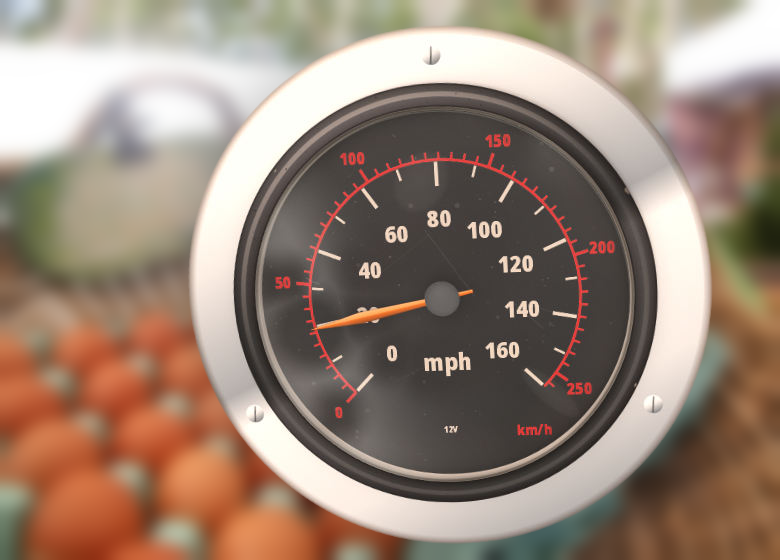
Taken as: 20 (mph)
